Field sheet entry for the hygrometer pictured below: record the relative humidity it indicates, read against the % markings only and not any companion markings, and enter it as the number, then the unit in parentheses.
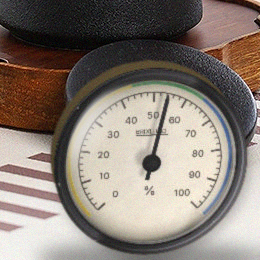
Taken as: 54 (%)
